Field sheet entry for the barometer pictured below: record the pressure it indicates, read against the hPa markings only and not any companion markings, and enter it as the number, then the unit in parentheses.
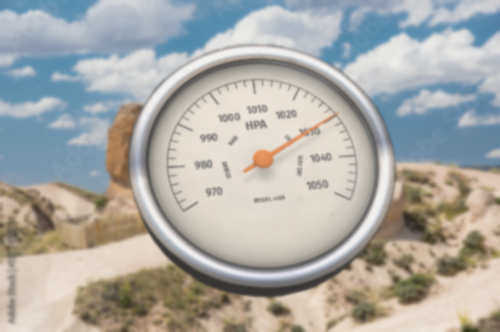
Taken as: 1030 (hPa)
